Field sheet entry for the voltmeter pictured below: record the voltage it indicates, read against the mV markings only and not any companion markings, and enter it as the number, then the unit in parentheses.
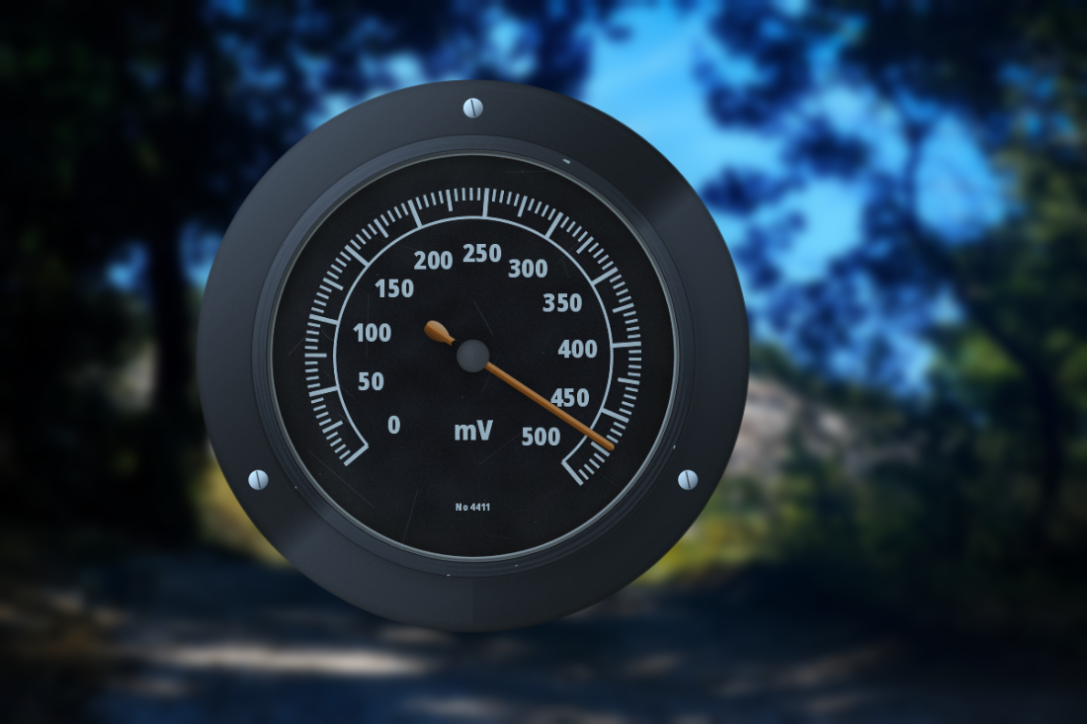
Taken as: 470 (mV)
